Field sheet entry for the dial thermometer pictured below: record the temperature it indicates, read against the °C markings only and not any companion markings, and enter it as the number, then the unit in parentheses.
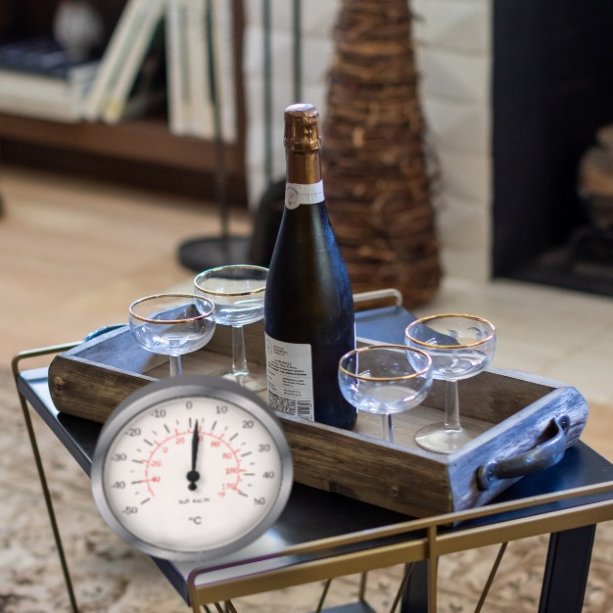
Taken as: 2.5 (°C)
